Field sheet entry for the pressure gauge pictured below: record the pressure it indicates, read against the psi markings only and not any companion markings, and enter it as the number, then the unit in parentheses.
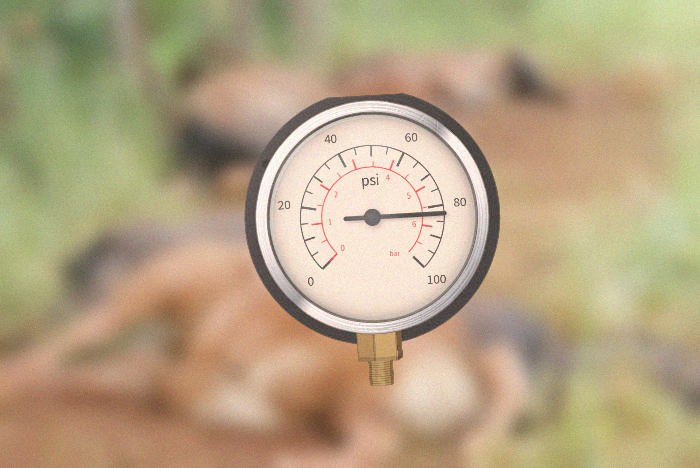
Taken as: 82.5 (psi)
